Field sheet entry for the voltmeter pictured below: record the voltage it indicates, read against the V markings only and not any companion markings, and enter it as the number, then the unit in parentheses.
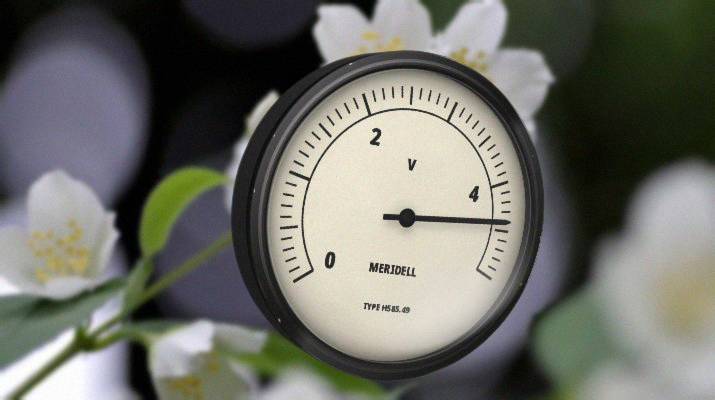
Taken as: 4.4 (V)
